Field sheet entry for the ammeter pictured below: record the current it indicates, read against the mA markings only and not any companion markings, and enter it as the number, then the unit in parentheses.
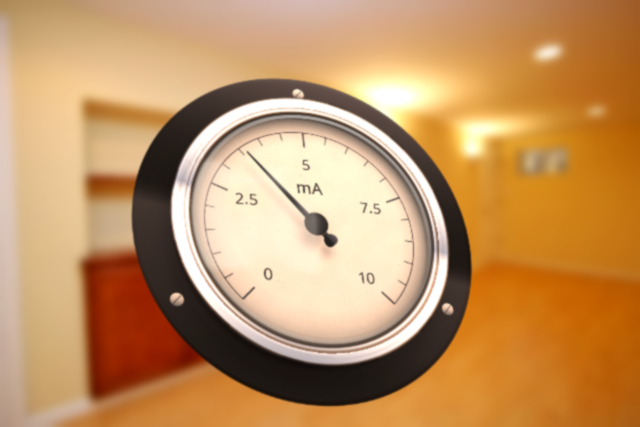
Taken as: 3.5 (mA)
